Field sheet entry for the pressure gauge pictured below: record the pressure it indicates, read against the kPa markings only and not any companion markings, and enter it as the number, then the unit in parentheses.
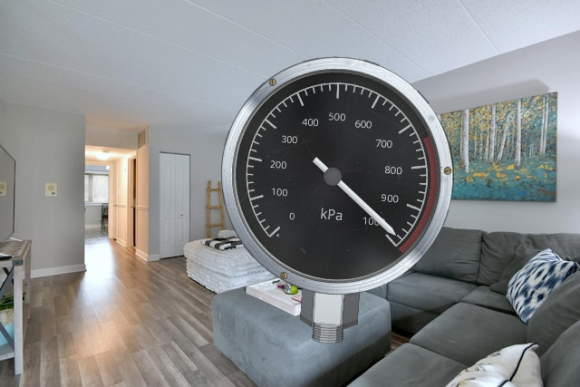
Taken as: 980 (kPa)
